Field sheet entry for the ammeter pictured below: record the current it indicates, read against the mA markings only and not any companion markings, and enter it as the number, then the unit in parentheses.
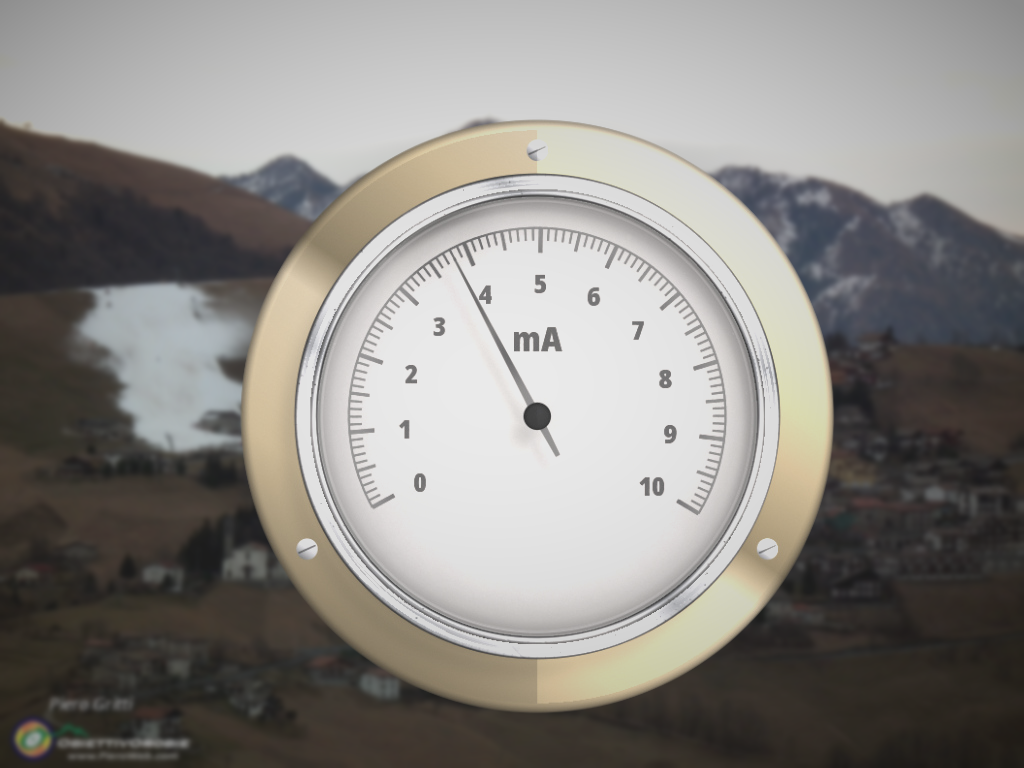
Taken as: 3.8 (mA)
